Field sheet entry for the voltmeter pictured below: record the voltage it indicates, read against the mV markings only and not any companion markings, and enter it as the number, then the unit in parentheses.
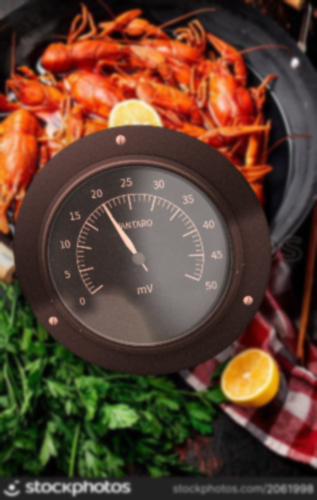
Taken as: 20 (mV)
